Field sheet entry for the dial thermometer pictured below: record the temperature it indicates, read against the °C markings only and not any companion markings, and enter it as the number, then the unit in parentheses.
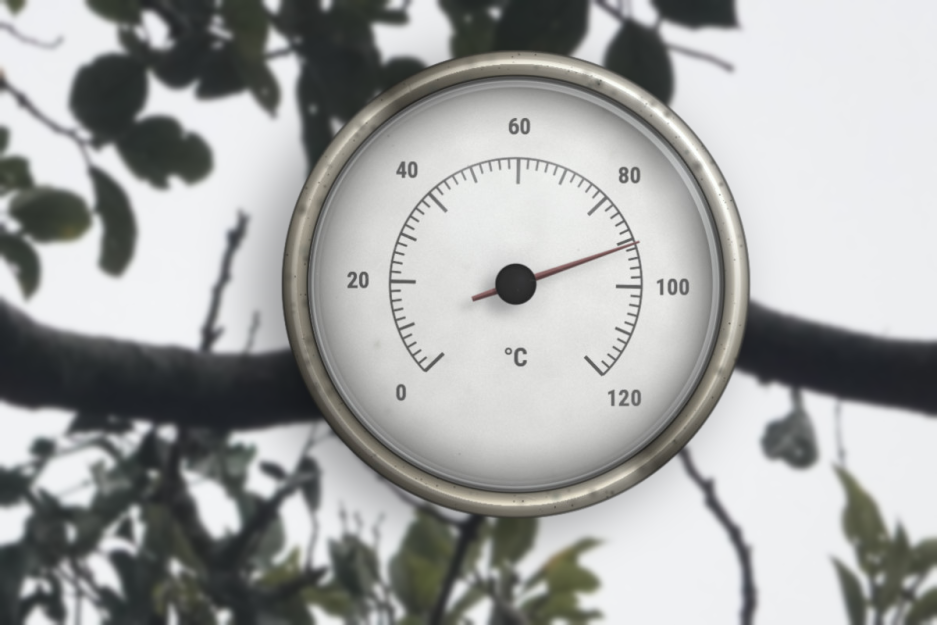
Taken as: 91 (°C)
